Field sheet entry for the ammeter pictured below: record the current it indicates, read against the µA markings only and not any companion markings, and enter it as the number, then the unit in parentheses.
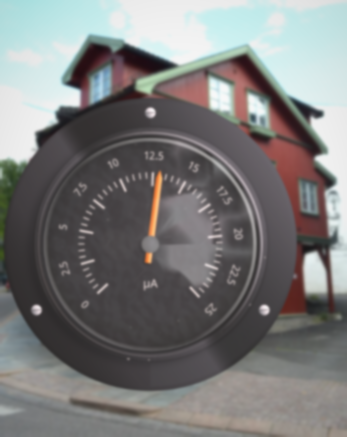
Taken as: 13 (µA)
